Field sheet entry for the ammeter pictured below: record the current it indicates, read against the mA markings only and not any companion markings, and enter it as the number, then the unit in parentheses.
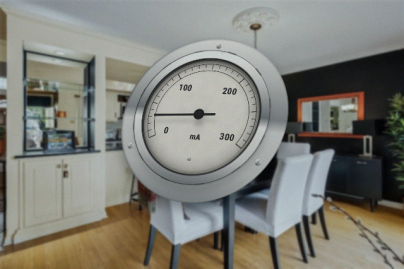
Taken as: 30 (mA)
